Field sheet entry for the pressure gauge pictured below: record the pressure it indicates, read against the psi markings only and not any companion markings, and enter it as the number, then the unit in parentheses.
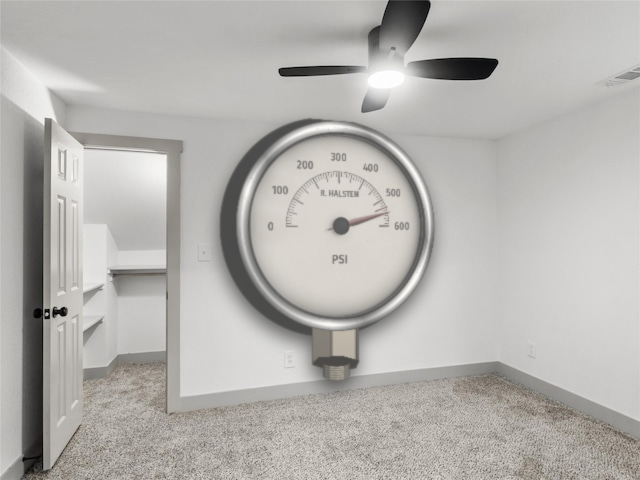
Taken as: 550 (psi)
